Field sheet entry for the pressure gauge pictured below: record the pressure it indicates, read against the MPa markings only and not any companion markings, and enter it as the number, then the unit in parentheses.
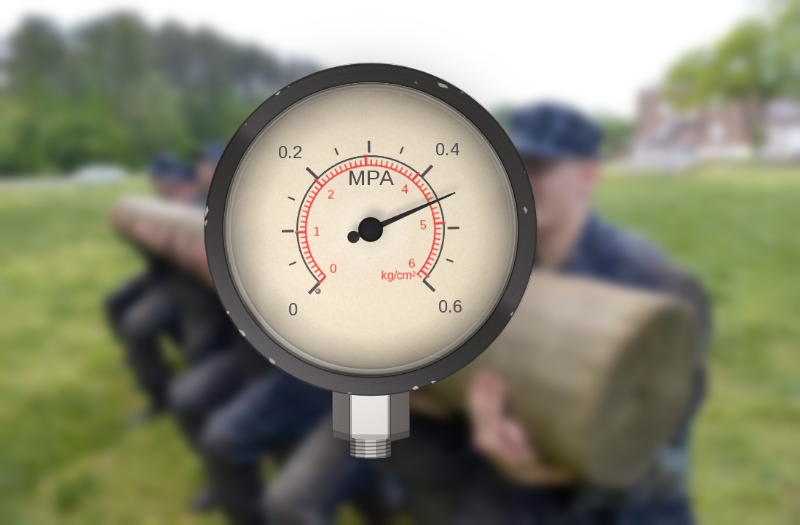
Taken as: 0.45 (MPa)
